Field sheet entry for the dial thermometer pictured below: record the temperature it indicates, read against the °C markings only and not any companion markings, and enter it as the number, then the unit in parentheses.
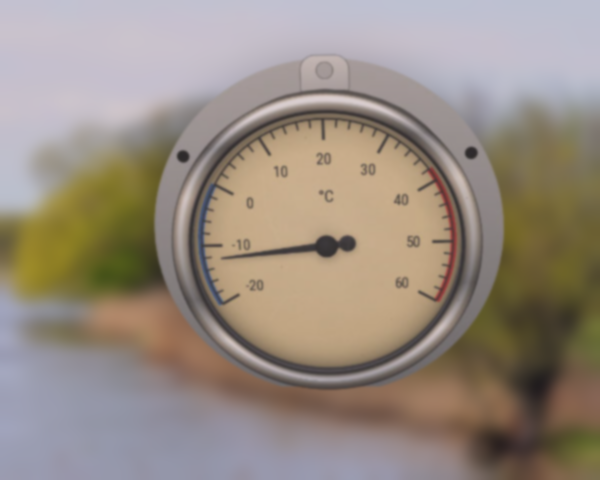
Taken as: -12 (°C)
